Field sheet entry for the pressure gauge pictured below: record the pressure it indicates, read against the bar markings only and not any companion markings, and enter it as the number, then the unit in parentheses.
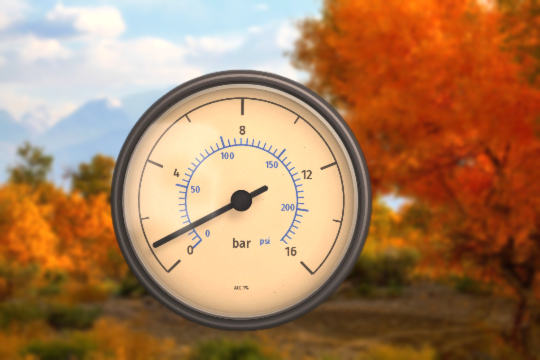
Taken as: 1 (bar)
